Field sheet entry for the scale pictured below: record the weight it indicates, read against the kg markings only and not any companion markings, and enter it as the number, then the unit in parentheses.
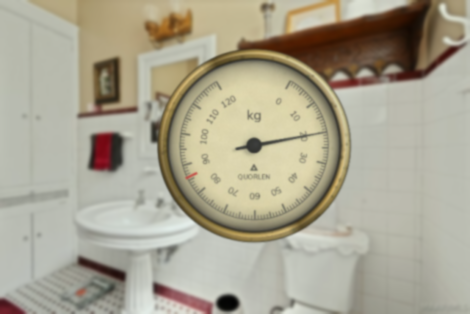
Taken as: 20 (kg)
